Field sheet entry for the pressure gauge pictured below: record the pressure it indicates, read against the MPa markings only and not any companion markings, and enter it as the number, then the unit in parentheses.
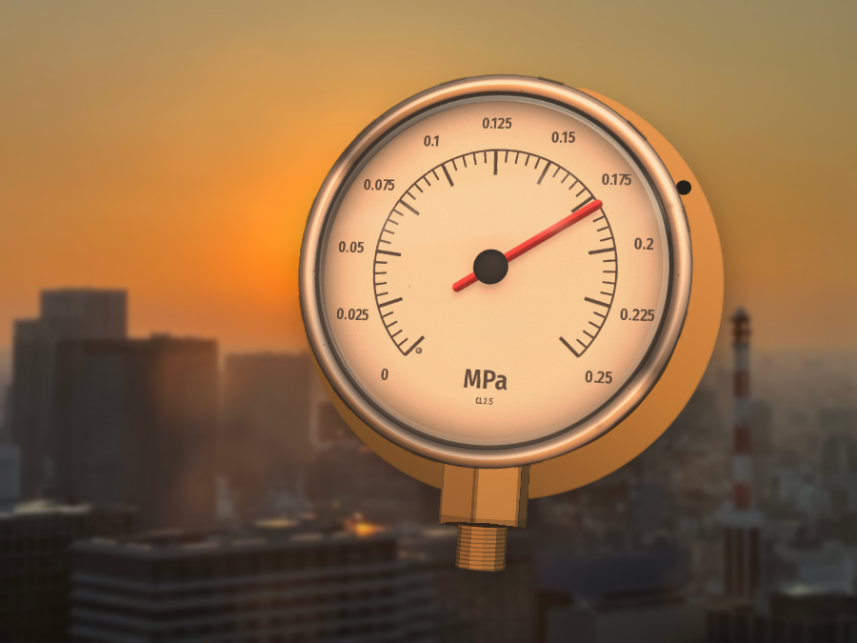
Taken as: 0.18 (MPa)
